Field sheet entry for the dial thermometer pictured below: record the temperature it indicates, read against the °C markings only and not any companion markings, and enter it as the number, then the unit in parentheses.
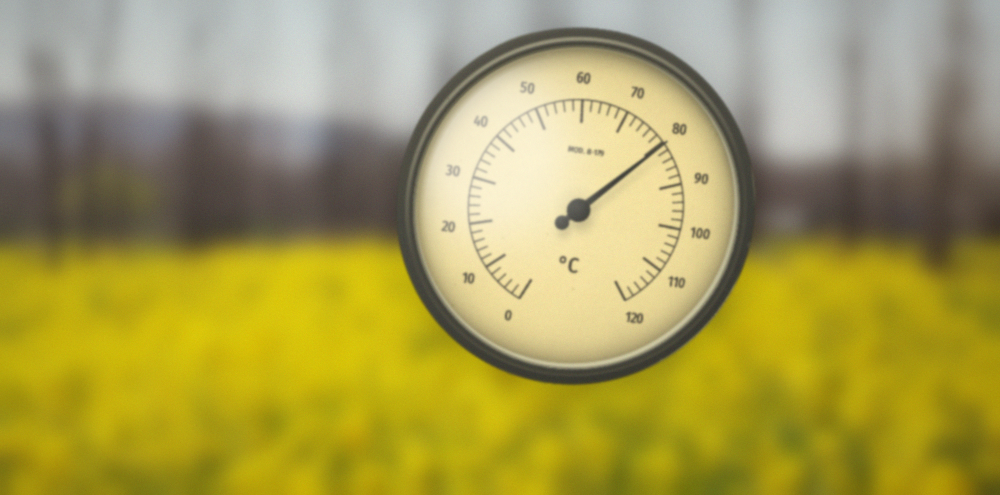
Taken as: 80 (°C)
